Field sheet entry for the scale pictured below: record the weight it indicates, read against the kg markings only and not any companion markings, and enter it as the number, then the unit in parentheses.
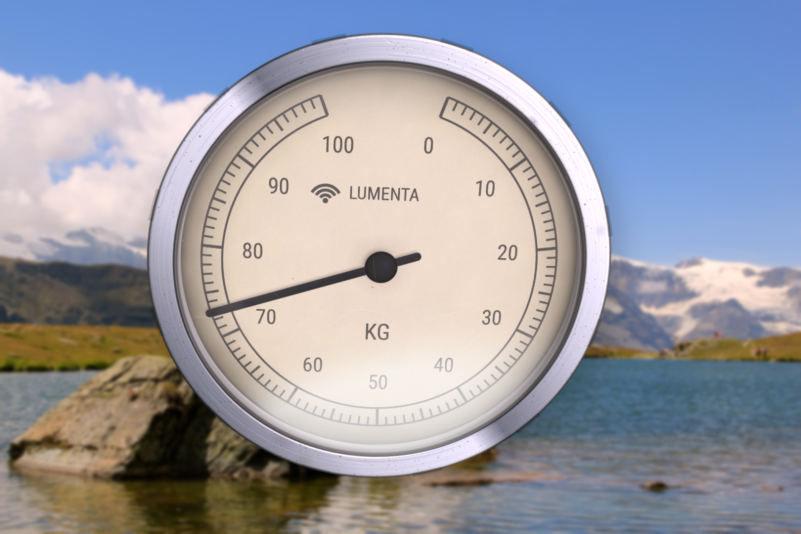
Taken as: 73 (kg)
